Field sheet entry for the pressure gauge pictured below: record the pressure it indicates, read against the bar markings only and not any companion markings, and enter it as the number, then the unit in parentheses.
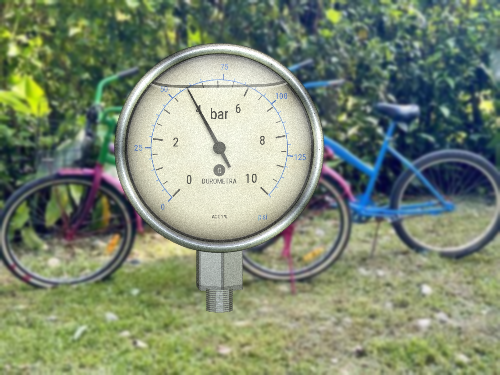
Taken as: 4 (bar)
